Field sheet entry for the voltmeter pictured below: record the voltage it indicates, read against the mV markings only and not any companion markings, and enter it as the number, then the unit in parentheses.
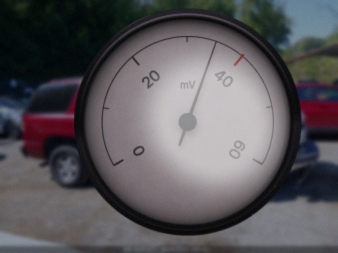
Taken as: 35 (mV)
